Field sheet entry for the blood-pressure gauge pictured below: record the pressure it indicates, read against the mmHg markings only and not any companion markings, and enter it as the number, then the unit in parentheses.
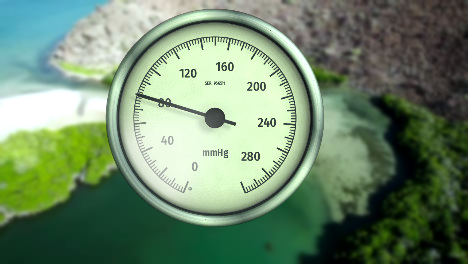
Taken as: 80 (mmHg)
